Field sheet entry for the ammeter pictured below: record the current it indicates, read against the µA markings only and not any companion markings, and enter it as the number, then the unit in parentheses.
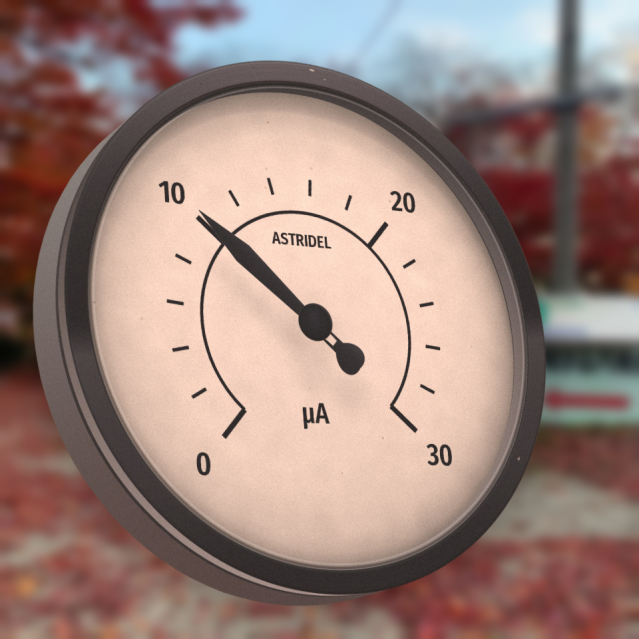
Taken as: 10 (µA)
